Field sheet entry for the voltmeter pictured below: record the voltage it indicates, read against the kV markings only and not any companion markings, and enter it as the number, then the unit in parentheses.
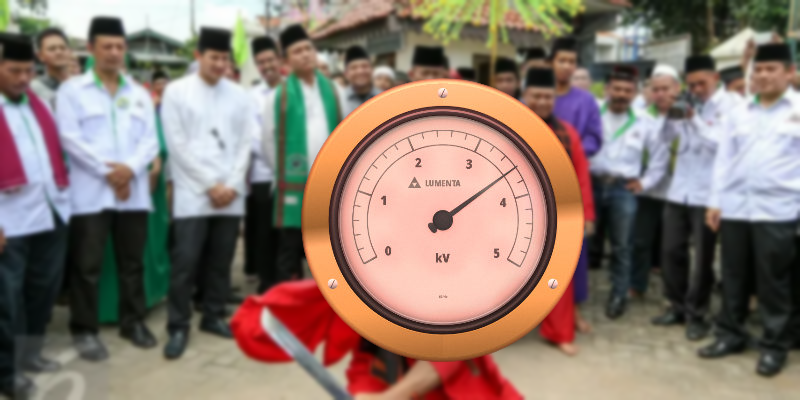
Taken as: 3.6 (kV)
